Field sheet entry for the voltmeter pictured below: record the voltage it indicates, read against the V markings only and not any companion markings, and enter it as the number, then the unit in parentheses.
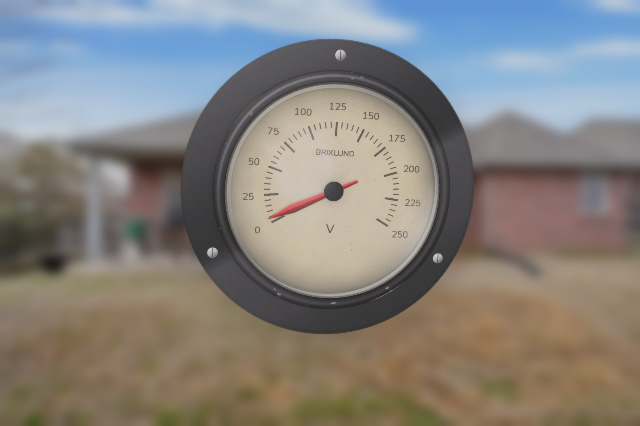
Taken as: 5 (V)
